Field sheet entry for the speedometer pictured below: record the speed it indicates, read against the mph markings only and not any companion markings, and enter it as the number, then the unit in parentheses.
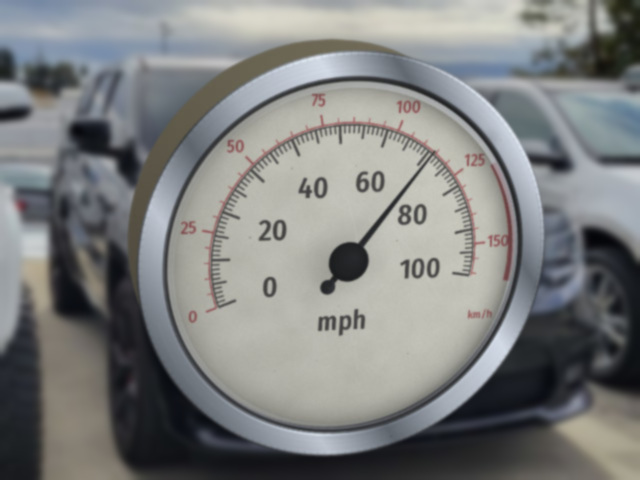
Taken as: 70 (mph)
